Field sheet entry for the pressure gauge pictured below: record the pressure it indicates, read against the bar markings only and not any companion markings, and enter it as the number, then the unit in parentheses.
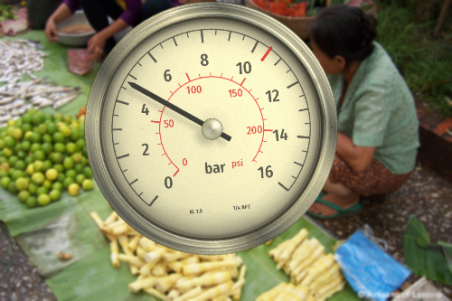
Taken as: 4.75 (bar)
